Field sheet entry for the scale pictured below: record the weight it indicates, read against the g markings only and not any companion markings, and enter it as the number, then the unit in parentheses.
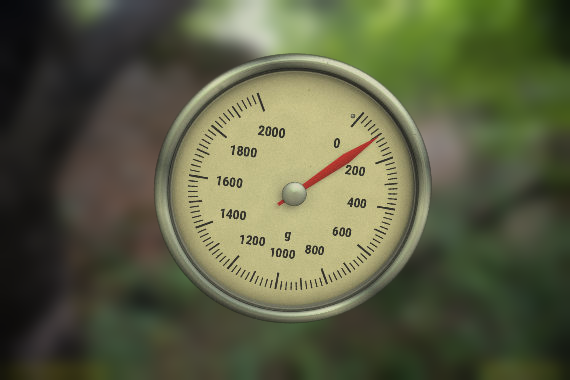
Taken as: 100 (g)
